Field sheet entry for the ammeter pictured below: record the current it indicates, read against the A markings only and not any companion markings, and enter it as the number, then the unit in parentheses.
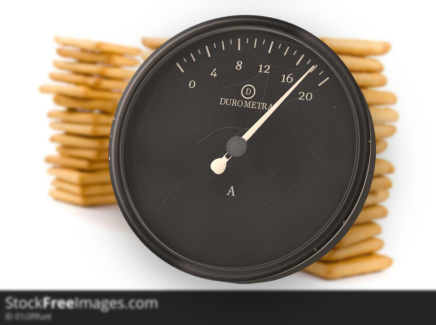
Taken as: 18 (A)
